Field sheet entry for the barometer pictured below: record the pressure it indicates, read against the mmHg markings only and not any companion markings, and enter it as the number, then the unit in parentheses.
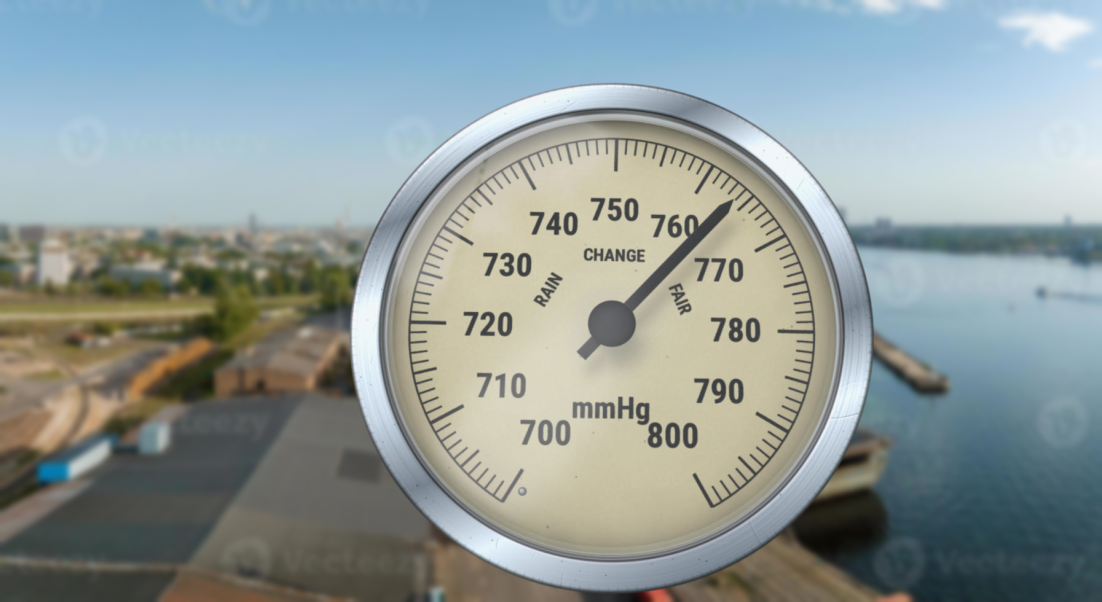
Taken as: 764 (mmHg)
